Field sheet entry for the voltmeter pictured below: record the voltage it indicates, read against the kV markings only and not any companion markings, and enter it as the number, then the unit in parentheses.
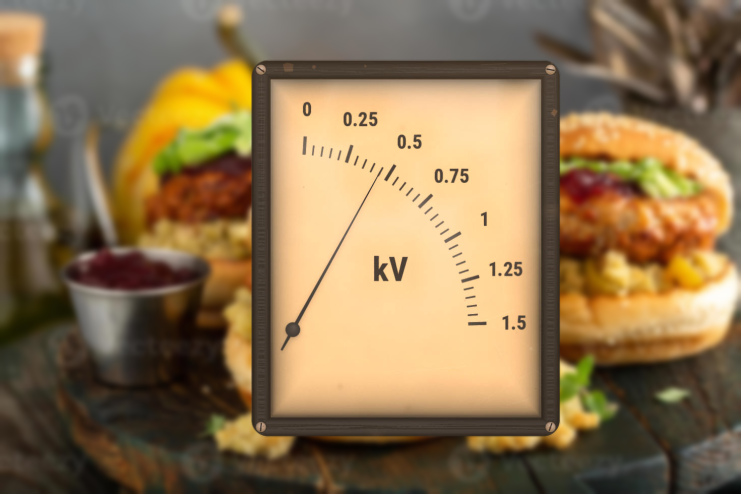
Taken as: 0.45 (kV)
